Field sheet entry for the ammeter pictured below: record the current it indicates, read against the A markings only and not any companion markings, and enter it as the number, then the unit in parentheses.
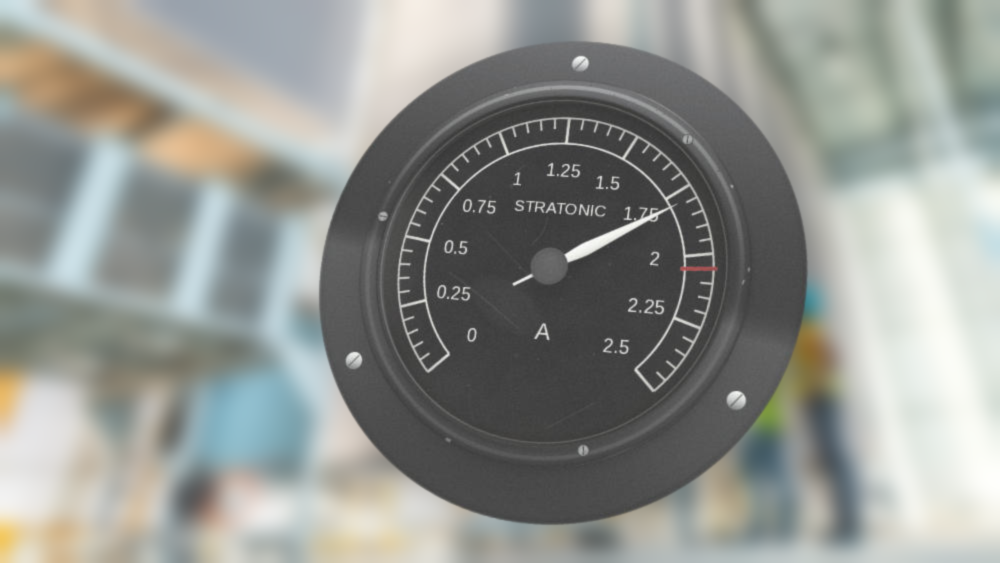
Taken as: 1.8 (A)
